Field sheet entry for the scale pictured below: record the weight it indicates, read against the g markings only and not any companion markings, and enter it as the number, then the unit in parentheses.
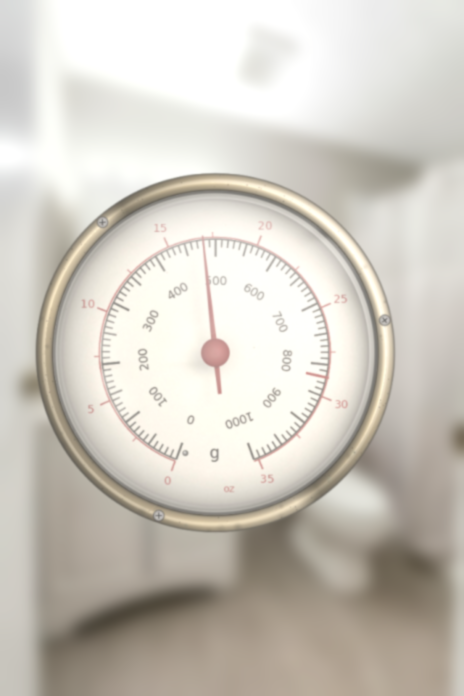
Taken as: 480 (g)
